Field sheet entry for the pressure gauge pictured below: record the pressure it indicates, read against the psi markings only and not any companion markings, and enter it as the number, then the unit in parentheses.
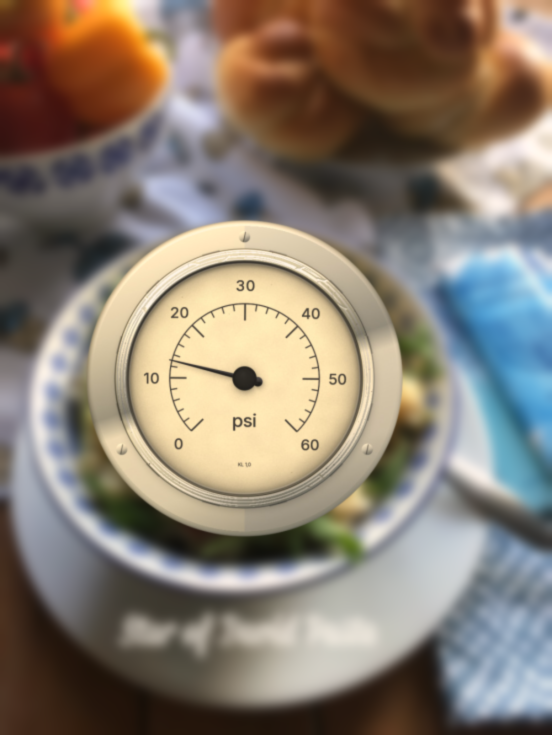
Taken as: 13 (psi)
